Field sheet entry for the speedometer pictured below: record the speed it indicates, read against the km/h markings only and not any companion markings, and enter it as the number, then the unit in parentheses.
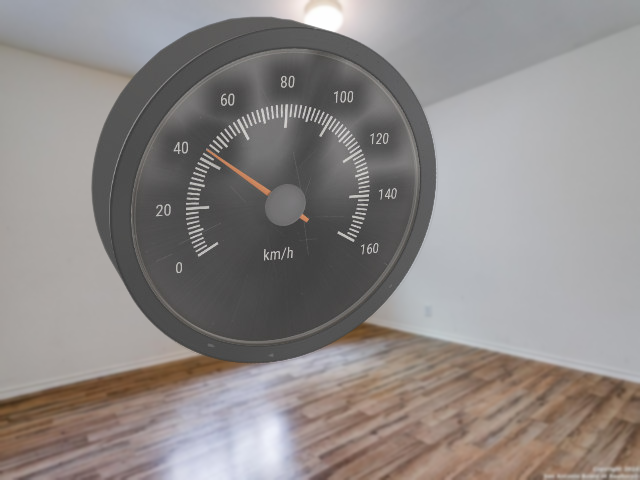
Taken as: 44 (km/h)
